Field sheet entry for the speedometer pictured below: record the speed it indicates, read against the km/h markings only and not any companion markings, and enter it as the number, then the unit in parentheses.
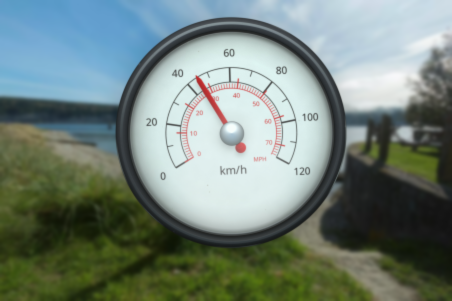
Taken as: 45 (km/h)
